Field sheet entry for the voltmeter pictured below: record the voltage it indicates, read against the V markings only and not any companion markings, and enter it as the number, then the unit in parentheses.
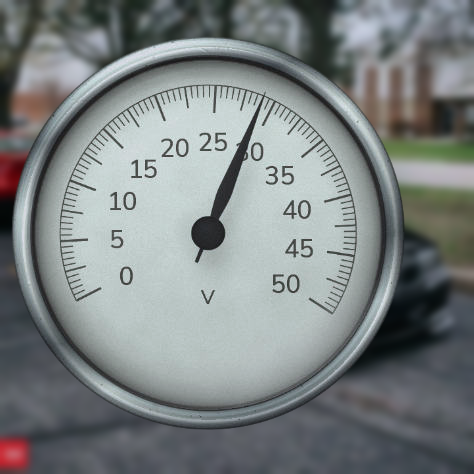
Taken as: 29 (V)
